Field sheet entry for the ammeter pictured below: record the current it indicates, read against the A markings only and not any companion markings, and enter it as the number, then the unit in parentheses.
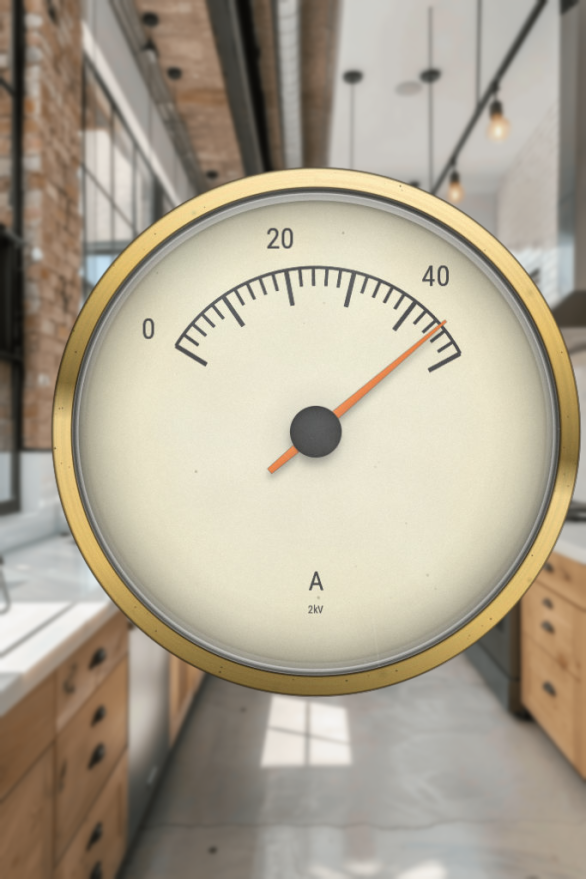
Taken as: 45 (A)
